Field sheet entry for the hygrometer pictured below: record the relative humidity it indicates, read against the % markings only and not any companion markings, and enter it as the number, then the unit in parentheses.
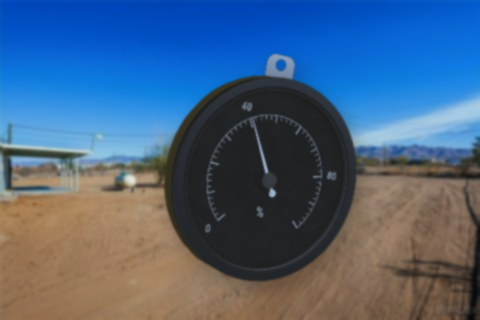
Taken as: 40 (%)
